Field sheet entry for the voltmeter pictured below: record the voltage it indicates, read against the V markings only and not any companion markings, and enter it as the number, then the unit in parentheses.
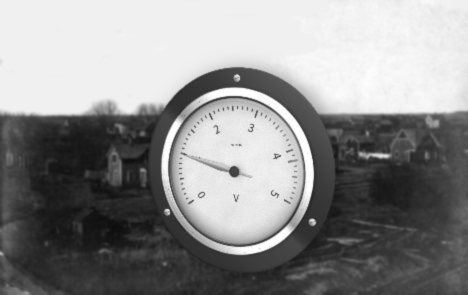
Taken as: 1 (V)
